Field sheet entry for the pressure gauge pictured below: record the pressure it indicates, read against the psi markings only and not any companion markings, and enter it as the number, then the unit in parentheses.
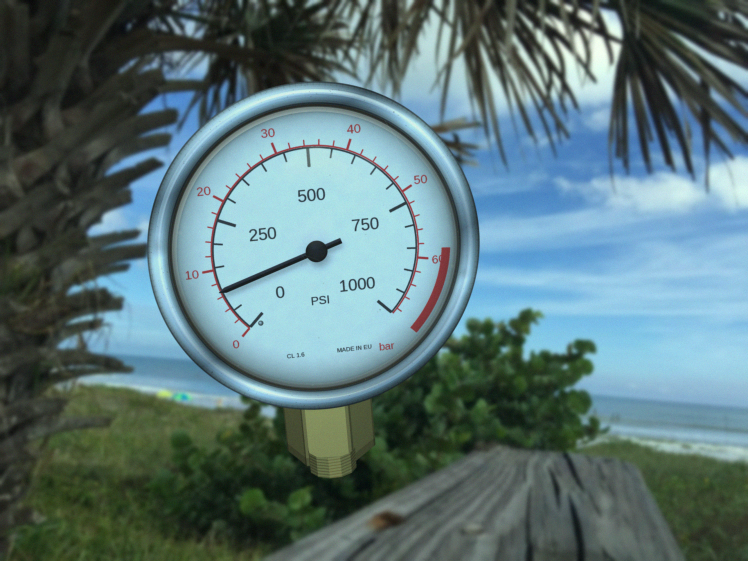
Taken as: 100 (psi)
